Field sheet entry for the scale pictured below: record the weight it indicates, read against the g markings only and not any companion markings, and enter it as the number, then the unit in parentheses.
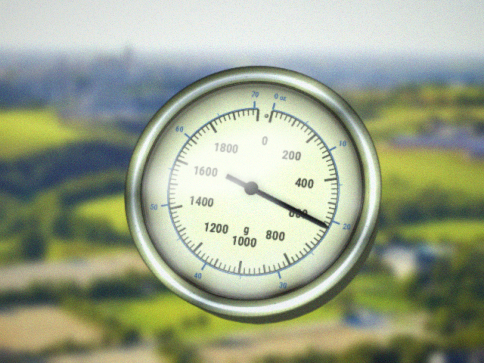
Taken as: 600 (g)
